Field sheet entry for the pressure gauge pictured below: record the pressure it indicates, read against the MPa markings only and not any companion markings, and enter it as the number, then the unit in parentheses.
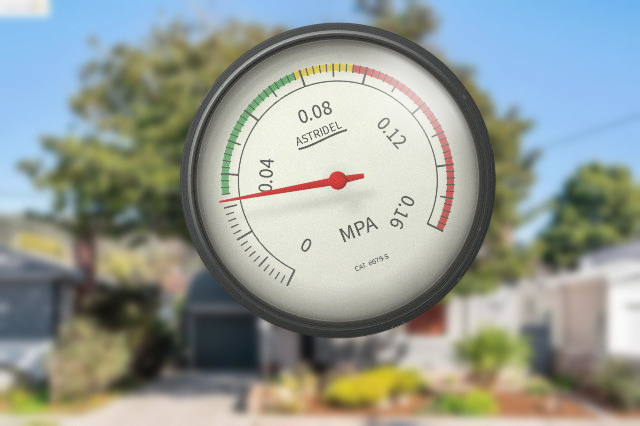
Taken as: 0.032 (MPa)
